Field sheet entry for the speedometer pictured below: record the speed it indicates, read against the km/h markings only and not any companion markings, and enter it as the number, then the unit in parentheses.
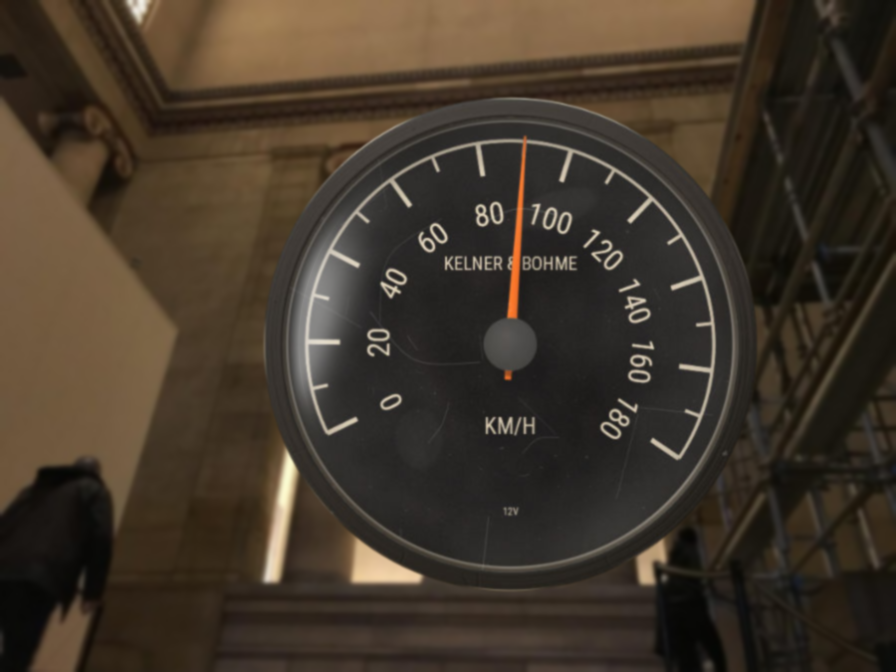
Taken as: 90 (km/h)
